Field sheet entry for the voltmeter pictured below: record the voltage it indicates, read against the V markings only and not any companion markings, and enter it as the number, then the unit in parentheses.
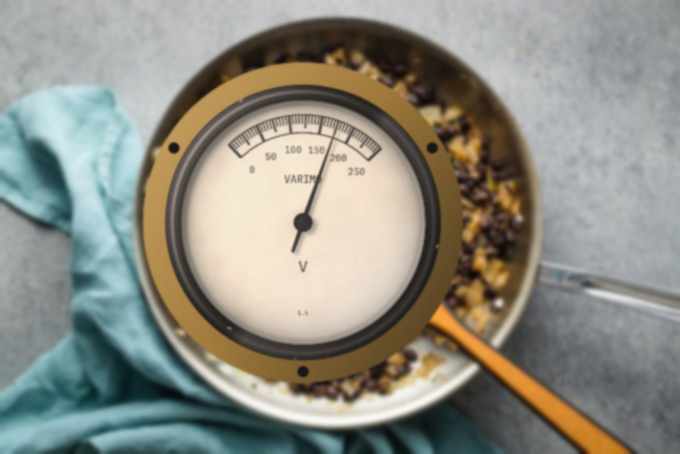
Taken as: 175 (V)
